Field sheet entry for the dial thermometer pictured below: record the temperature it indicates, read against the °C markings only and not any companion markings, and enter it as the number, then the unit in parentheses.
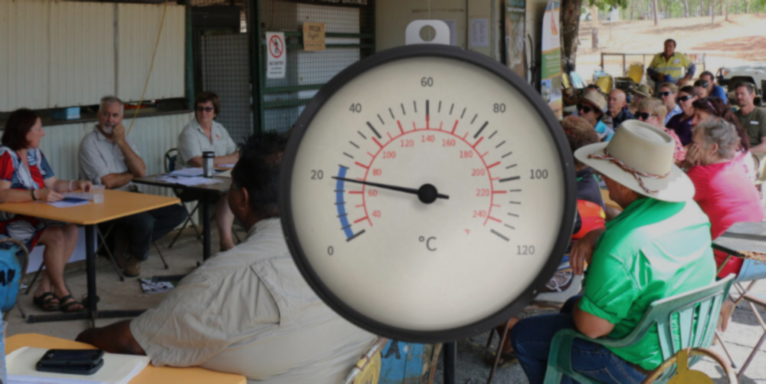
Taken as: 20 (°C)
